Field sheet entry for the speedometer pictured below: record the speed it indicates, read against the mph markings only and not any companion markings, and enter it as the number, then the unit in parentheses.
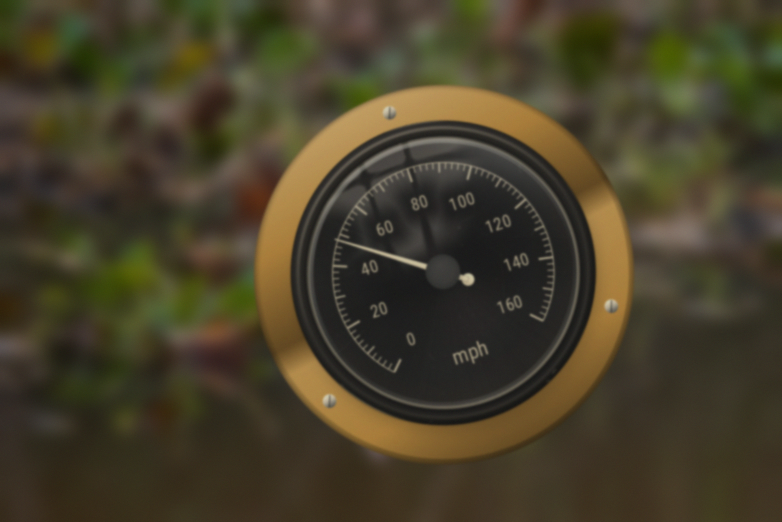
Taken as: 48 (mph)
